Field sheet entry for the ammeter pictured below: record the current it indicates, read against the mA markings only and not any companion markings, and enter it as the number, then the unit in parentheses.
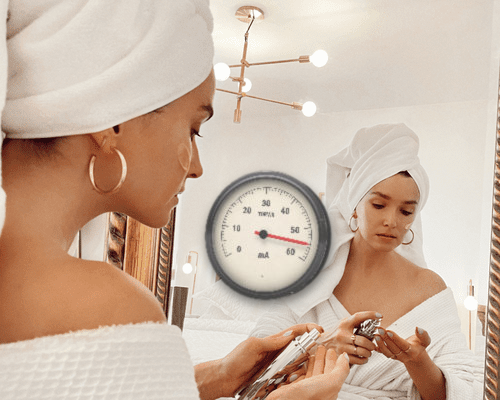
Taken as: 55 (mA)
